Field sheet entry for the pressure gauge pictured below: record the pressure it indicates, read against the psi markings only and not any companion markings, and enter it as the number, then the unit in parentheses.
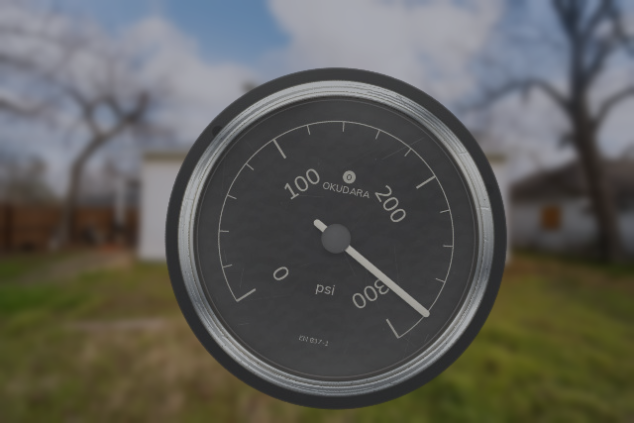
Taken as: 280 (psi)
